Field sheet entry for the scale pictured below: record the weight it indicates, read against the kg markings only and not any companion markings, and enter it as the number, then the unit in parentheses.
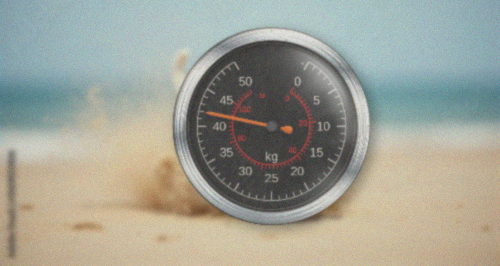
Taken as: 42 (kg)
